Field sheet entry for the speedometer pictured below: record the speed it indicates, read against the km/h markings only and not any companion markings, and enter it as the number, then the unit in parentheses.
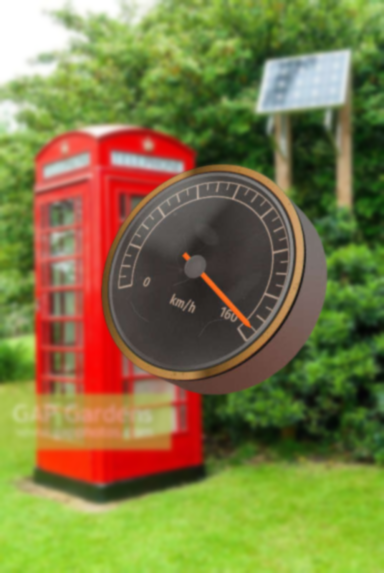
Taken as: 155 (km/h)
